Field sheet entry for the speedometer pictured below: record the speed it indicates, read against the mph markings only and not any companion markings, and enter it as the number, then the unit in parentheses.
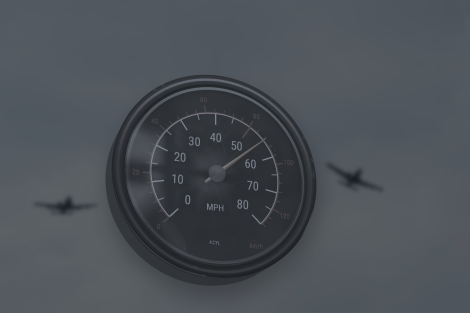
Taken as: 55 (mph)
